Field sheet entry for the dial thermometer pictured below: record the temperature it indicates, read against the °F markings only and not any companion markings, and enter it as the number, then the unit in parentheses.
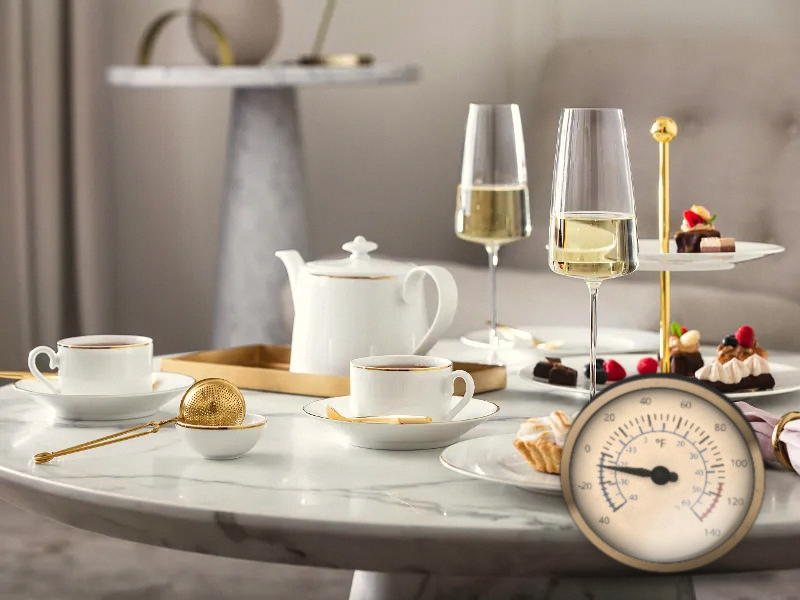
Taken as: -8 (°F)
